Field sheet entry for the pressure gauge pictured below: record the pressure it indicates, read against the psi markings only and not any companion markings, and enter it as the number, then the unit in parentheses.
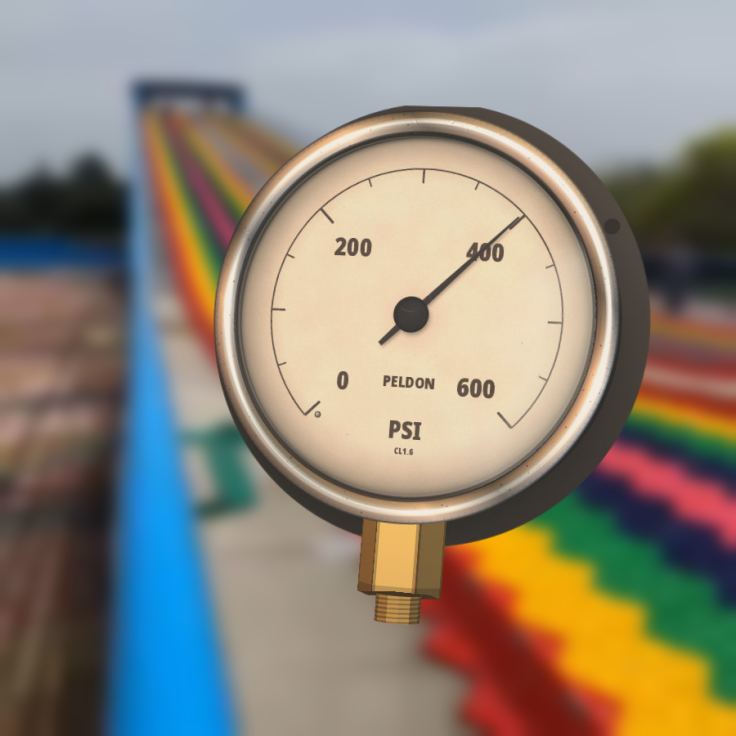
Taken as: 400 (psi)
